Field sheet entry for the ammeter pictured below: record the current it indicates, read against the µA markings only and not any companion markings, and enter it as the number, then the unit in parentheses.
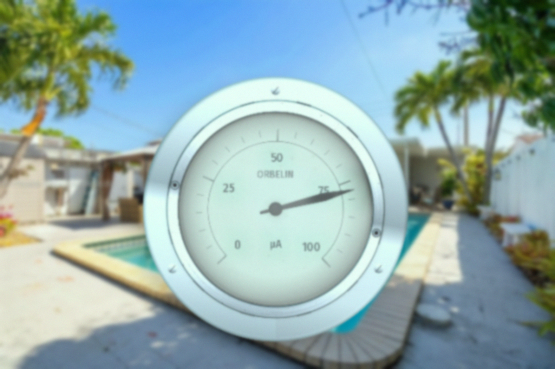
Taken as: 77.5 (µA)
